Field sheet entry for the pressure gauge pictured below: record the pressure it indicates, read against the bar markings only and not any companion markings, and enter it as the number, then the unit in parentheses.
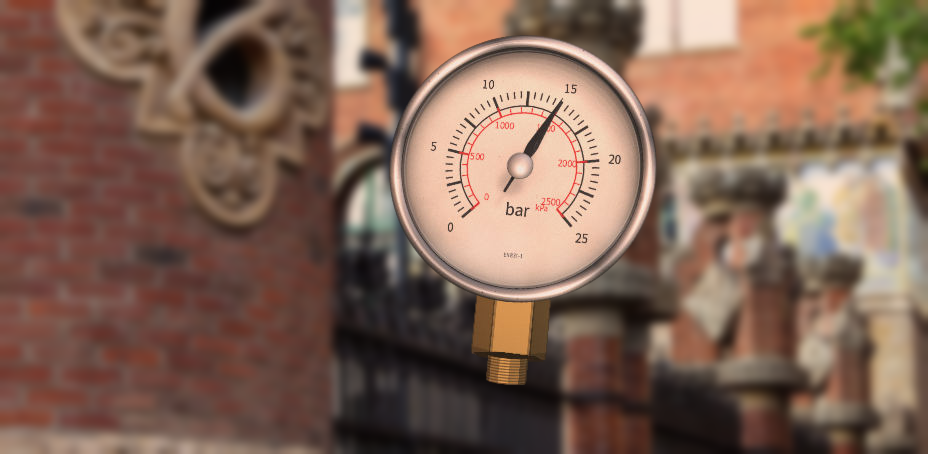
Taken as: 15 (bar)
